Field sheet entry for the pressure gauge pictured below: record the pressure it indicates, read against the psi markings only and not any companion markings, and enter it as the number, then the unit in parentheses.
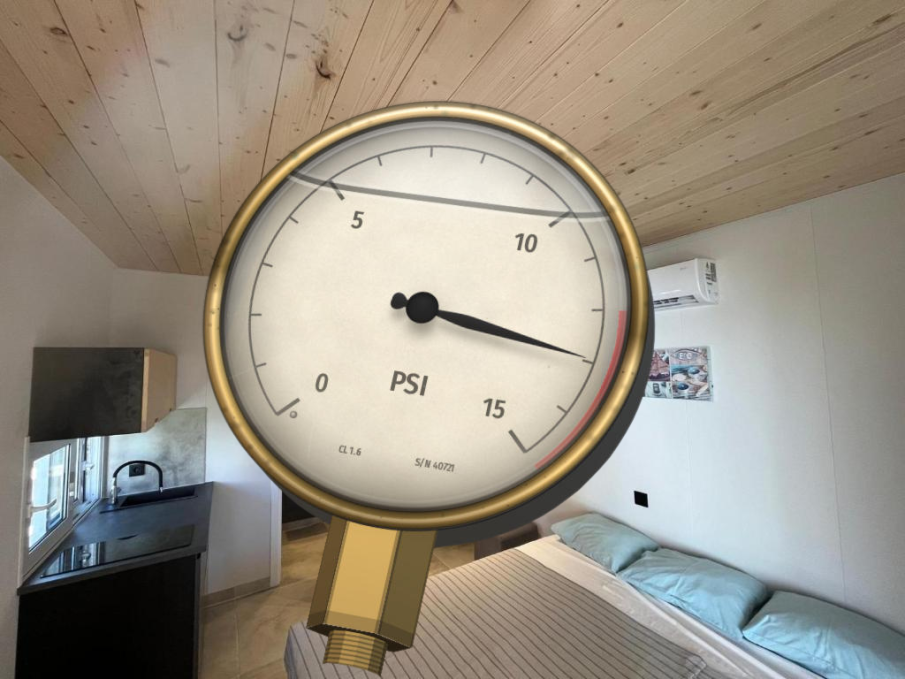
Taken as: 13 (psi)
